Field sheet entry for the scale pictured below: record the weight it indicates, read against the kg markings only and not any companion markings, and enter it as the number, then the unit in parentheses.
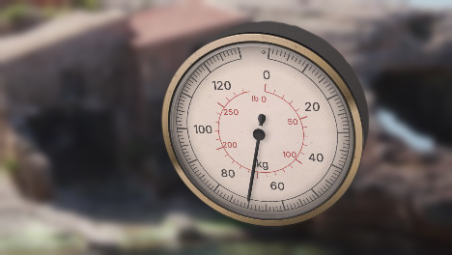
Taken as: 70 (kg)
